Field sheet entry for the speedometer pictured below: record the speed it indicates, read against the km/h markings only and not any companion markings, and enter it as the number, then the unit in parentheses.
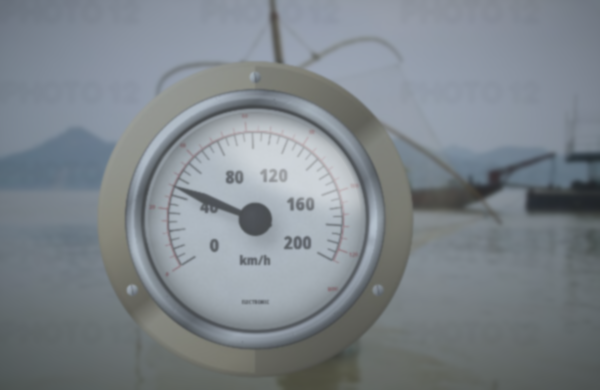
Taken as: 45 (km/h)
